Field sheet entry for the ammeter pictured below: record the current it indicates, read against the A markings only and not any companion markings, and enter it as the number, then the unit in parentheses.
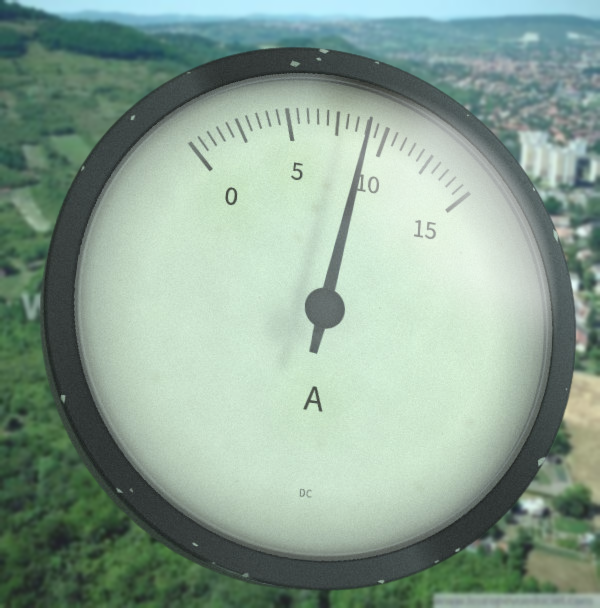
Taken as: 9 (A)
